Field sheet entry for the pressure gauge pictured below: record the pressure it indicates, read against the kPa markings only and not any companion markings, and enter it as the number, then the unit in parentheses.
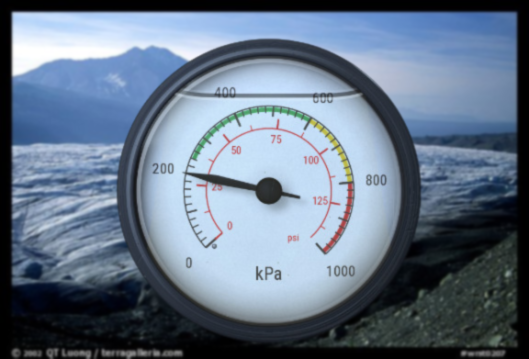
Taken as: 200 (kPa)
